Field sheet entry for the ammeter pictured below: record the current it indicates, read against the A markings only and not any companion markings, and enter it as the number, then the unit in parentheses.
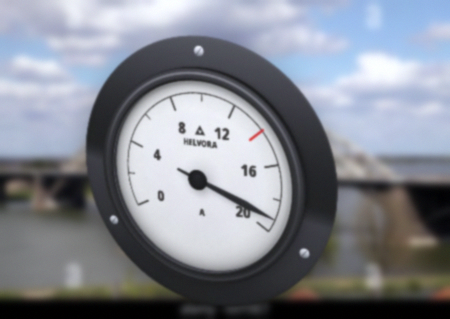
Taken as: 19 (A)
